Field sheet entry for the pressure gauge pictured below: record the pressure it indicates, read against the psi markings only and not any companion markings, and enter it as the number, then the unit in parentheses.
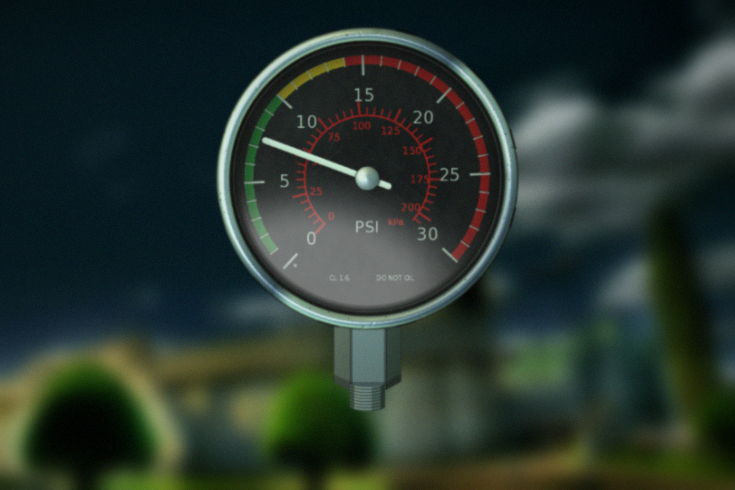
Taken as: 7.5 (psi)
